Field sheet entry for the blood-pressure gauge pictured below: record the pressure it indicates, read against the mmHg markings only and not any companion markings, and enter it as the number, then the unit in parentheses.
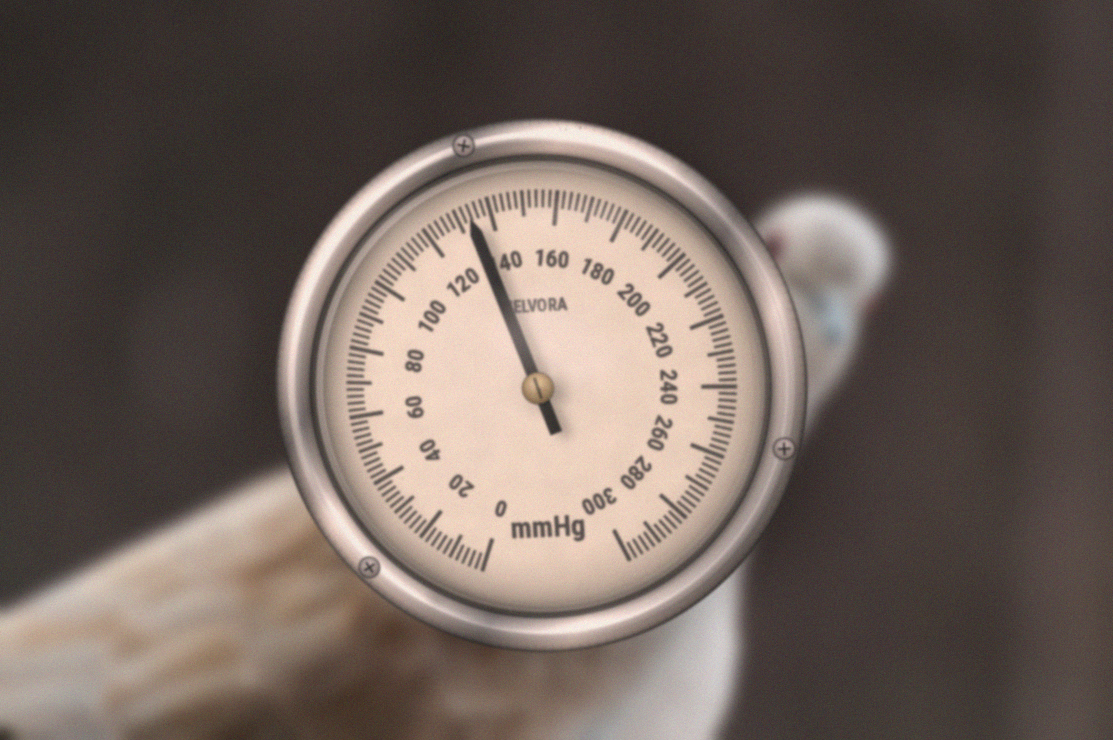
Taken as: 134 (mmHg)
